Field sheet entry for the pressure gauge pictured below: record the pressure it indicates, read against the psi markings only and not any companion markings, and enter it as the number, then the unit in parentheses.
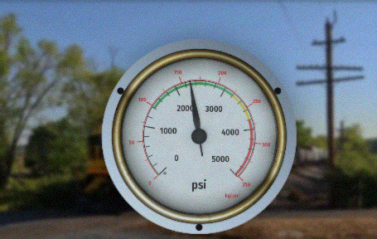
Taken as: 2300 (psi)
